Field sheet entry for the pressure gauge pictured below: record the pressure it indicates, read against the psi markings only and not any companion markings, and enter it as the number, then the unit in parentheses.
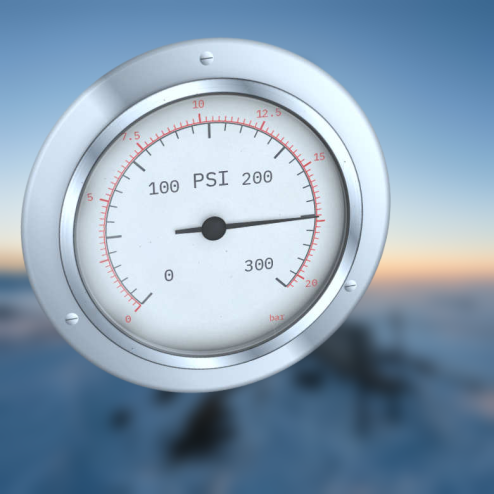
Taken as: 250 (psi)
